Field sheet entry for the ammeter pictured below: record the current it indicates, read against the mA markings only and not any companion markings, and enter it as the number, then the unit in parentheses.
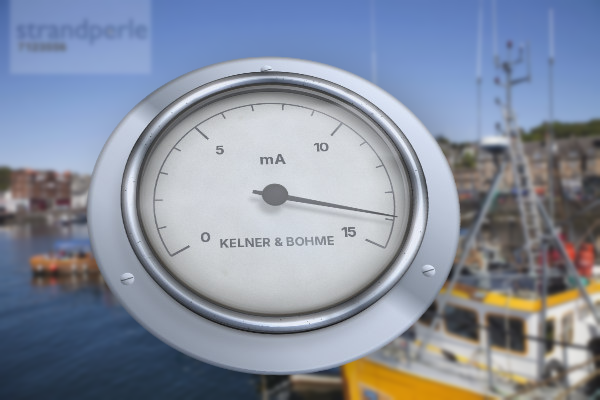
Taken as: 14 (mA)
